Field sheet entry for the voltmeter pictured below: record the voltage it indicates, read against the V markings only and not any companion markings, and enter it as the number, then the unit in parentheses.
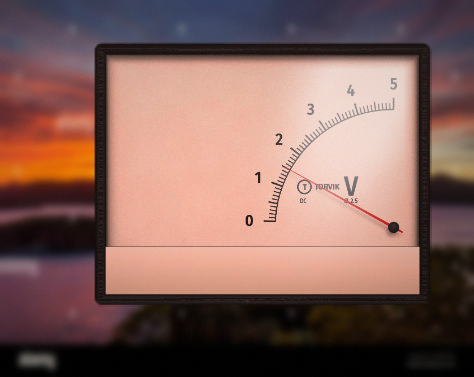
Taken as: 1.5 (V)
